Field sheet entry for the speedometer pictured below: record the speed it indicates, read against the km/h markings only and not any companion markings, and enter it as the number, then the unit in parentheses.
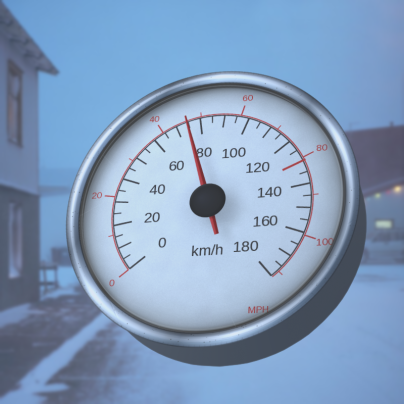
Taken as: 75 (km/h)
